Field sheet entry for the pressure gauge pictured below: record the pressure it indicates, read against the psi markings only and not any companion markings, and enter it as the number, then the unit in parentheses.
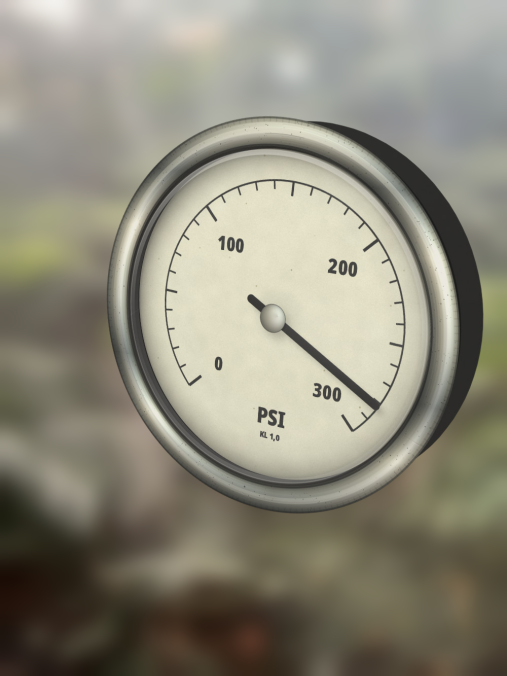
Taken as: 280 (psi)
